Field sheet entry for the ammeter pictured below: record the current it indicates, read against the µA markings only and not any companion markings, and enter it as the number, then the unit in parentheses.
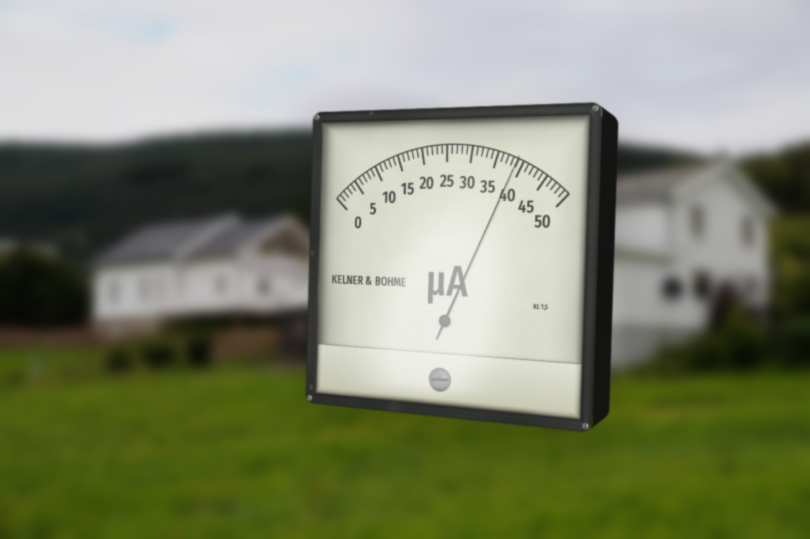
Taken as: 39 (µA)
